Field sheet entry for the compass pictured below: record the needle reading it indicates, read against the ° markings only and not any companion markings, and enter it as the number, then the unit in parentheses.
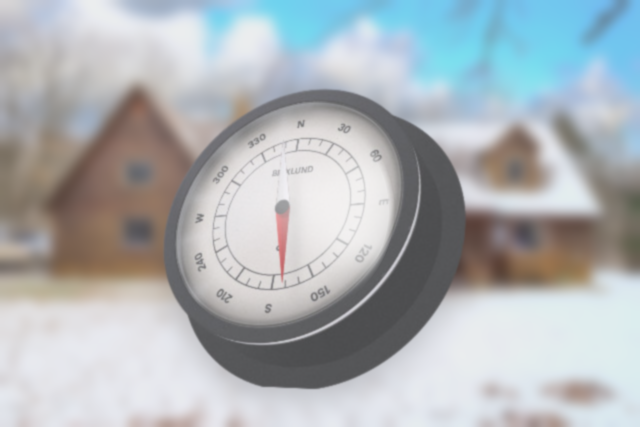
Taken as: 170 (°)
